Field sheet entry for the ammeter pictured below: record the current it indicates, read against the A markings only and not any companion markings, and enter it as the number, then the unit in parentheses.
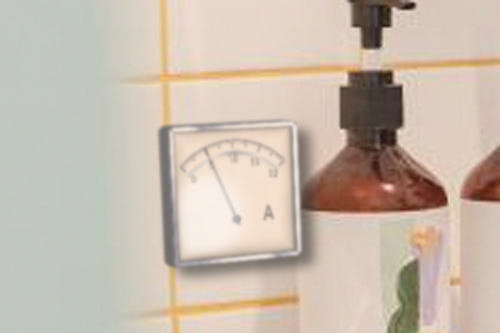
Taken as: 5 (A)
